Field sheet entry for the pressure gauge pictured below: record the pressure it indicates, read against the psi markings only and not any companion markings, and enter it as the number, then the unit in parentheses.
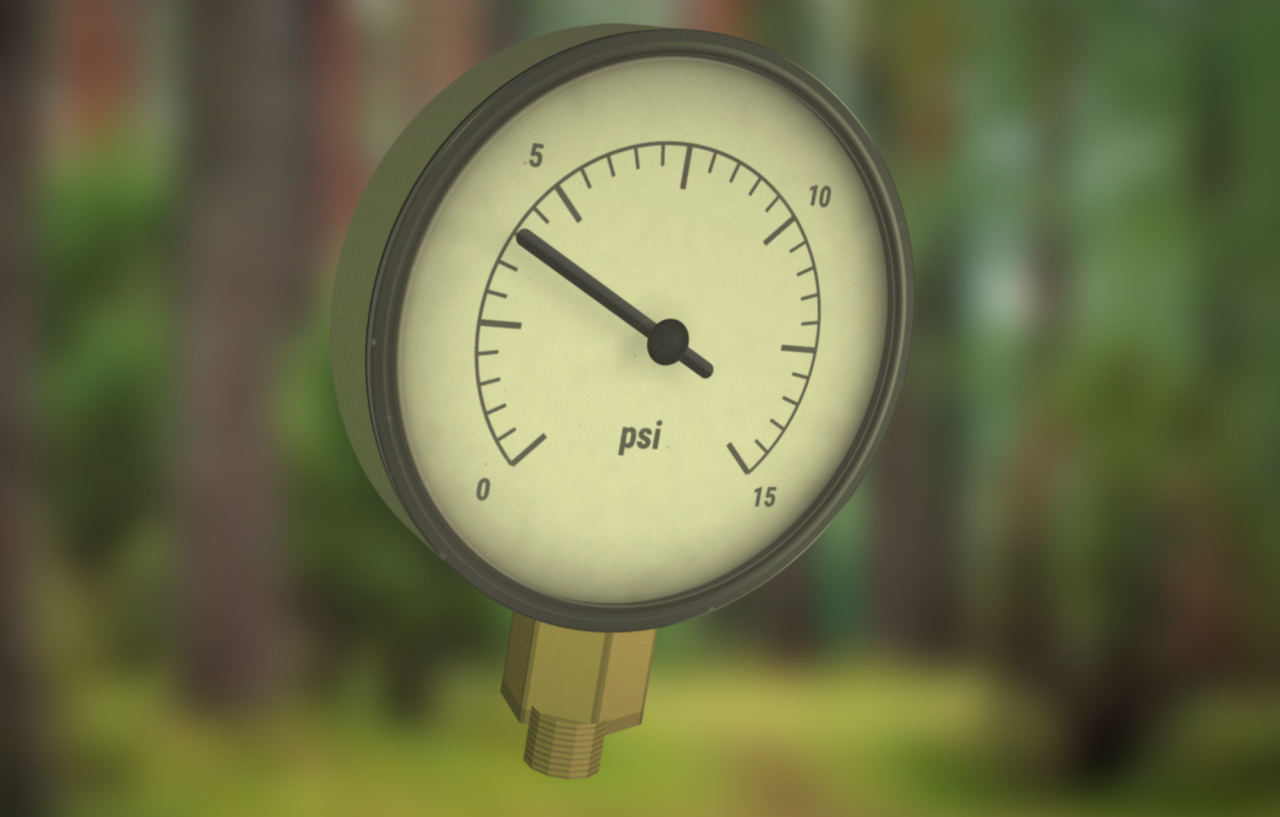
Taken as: 4 (psi)
